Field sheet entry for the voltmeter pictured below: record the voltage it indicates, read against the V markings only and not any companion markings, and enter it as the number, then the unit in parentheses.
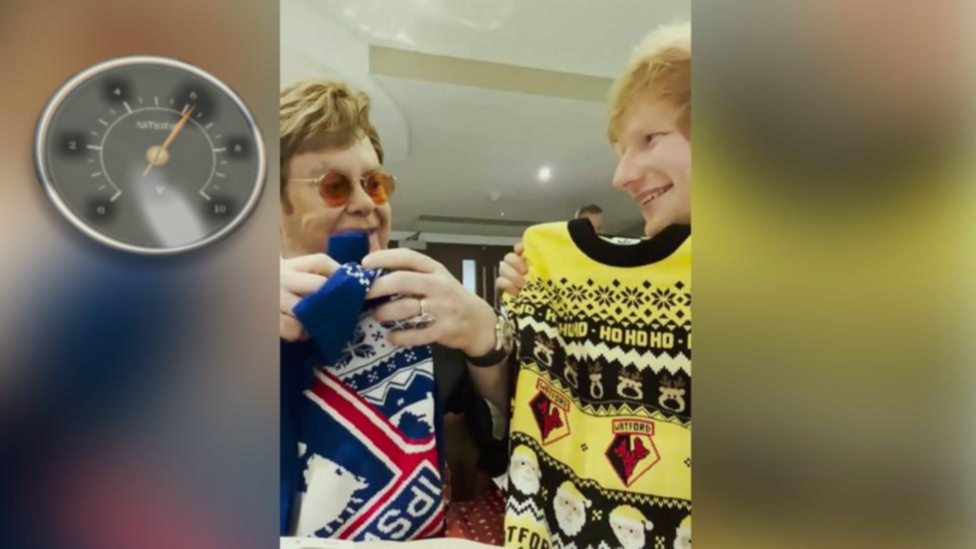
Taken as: 6.25 (V)
